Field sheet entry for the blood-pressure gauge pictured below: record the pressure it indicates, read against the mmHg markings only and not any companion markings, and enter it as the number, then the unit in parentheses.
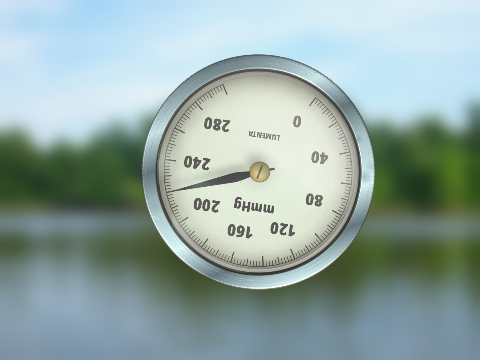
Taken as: 220 (mmHg)
